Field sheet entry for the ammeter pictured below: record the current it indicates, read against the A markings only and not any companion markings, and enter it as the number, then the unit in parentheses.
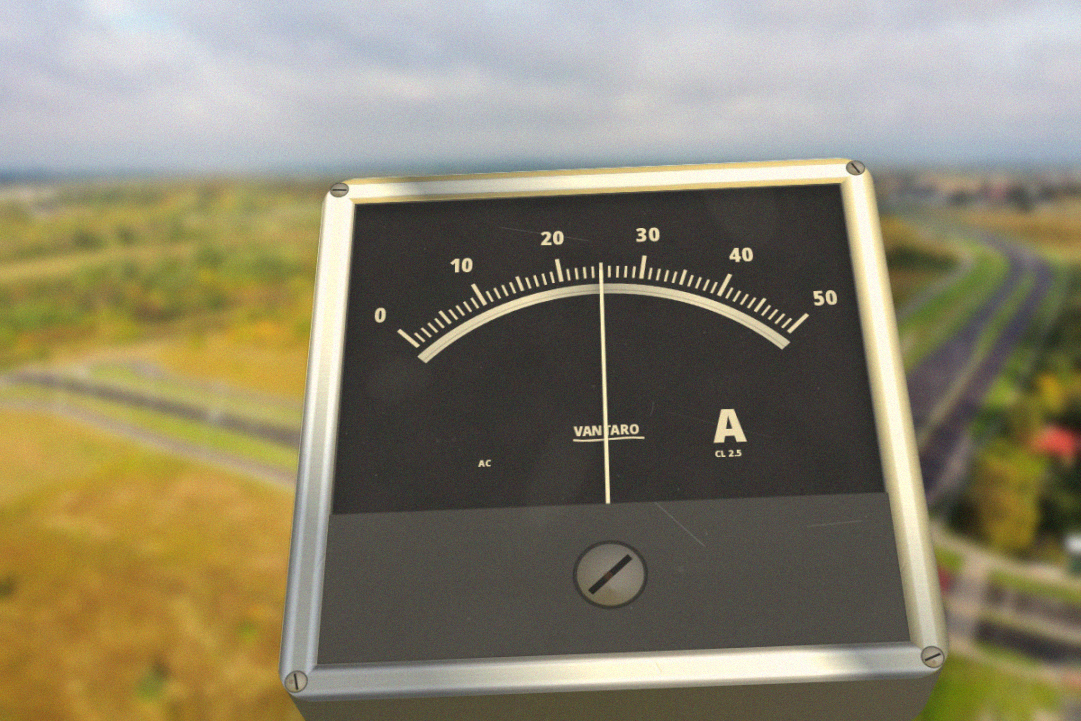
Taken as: 25 (A)
